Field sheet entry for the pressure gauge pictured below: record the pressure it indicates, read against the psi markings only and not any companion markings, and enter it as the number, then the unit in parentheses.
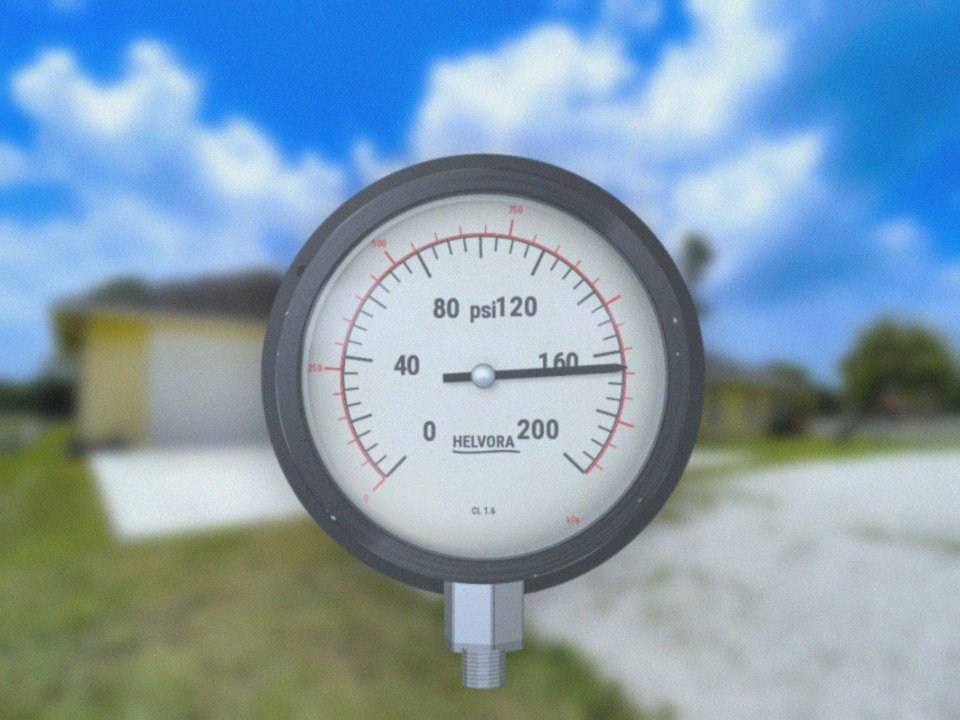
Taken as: 165 (psi)
